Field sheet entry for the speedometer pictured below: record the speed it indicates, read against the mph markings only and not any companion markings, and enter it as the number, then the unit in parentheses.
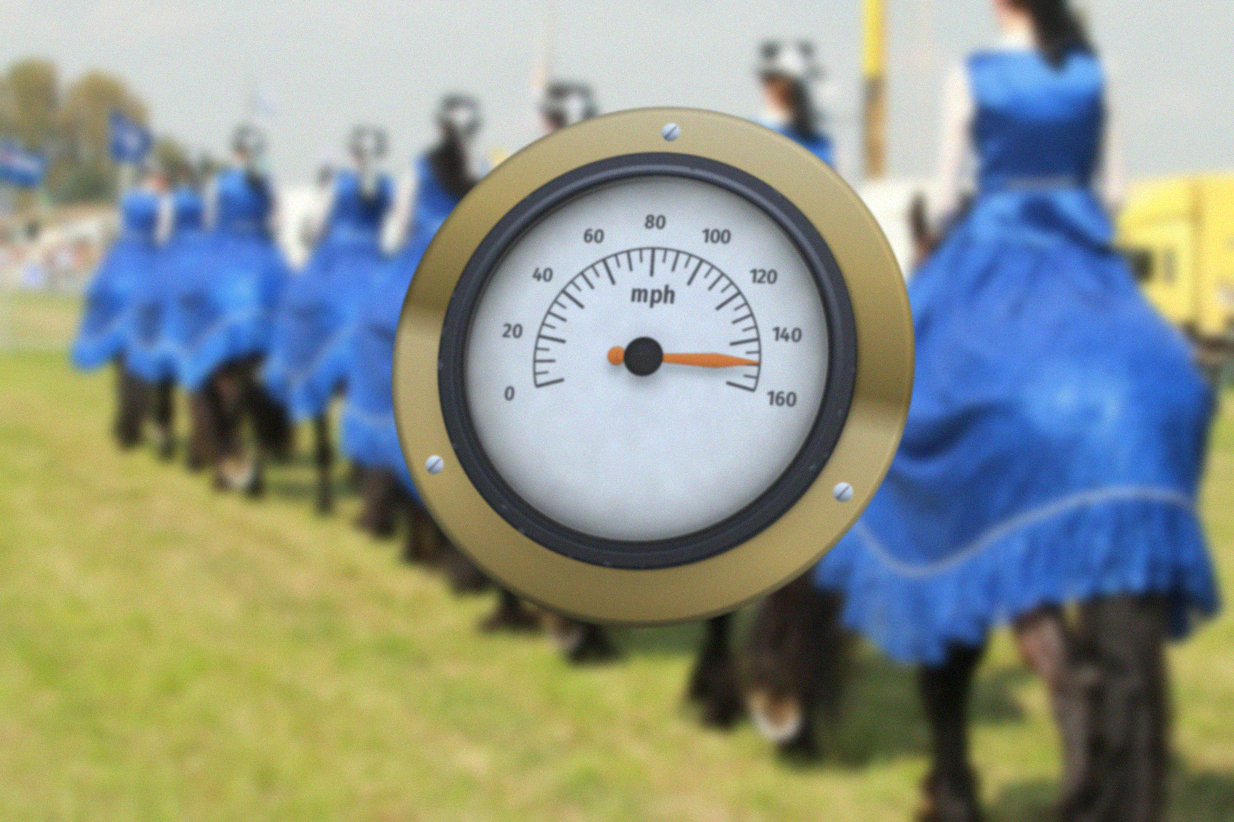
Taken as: 150 (mph)
